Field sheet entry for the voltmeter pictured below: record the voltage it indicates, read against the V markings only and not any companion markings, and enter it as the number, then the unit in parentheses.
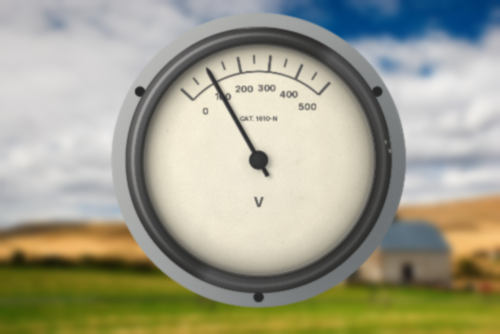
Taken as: 100 (V)
